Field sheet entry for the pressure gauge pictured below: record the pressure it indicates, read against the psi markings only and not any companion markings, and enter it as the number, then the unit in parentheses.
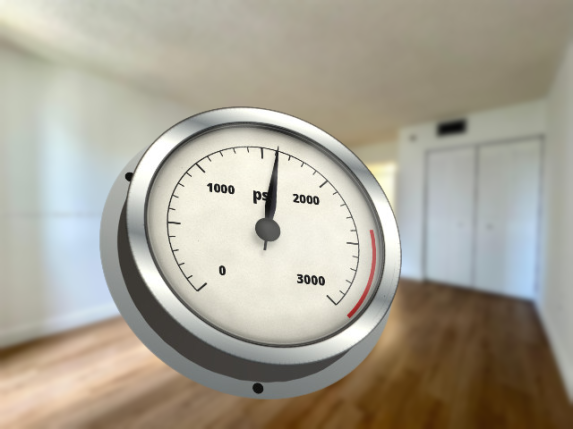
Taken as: 1600 (psi)
